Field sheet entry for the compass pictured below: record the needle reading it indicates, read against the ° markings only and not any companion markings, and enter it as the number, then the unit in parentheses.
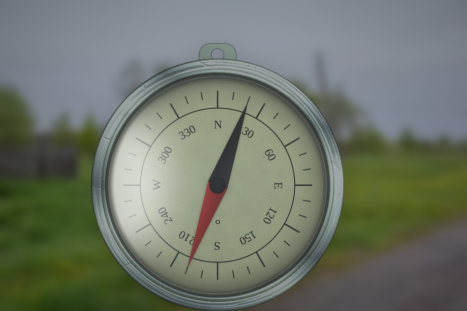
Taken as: 200 (°)
